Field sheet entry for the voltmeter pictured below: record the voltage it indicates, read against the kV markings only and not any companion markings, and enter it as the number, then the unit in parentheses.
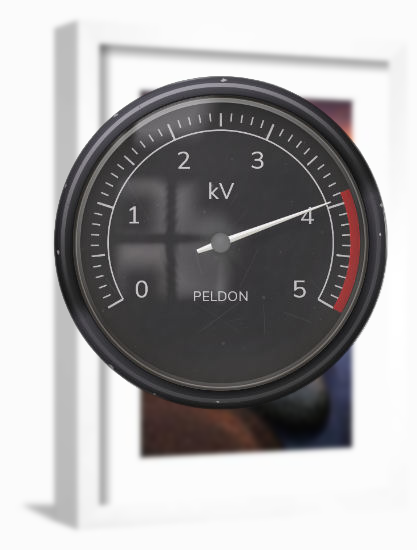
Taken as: 3.95 (kV)
